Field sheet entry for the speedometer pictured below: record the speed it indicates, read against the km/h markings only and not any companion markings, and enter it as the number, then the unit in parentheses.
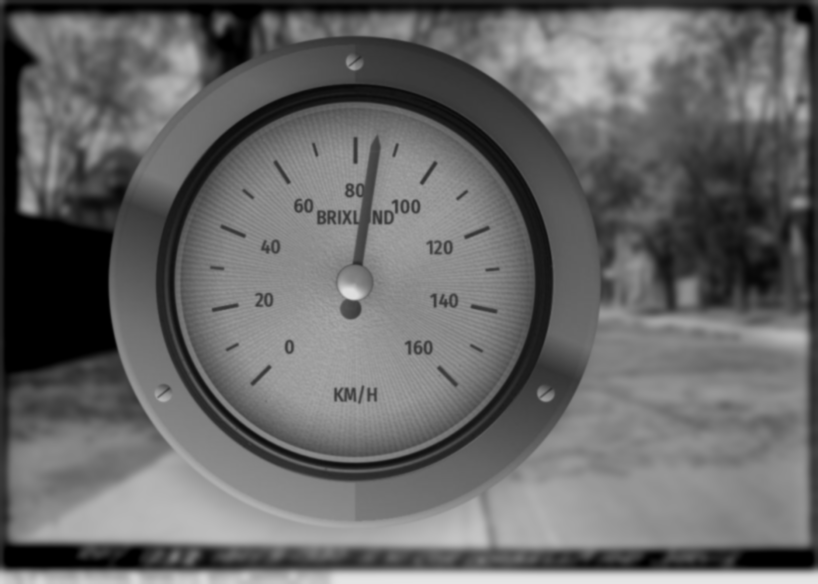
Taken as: 85 (km/h)
